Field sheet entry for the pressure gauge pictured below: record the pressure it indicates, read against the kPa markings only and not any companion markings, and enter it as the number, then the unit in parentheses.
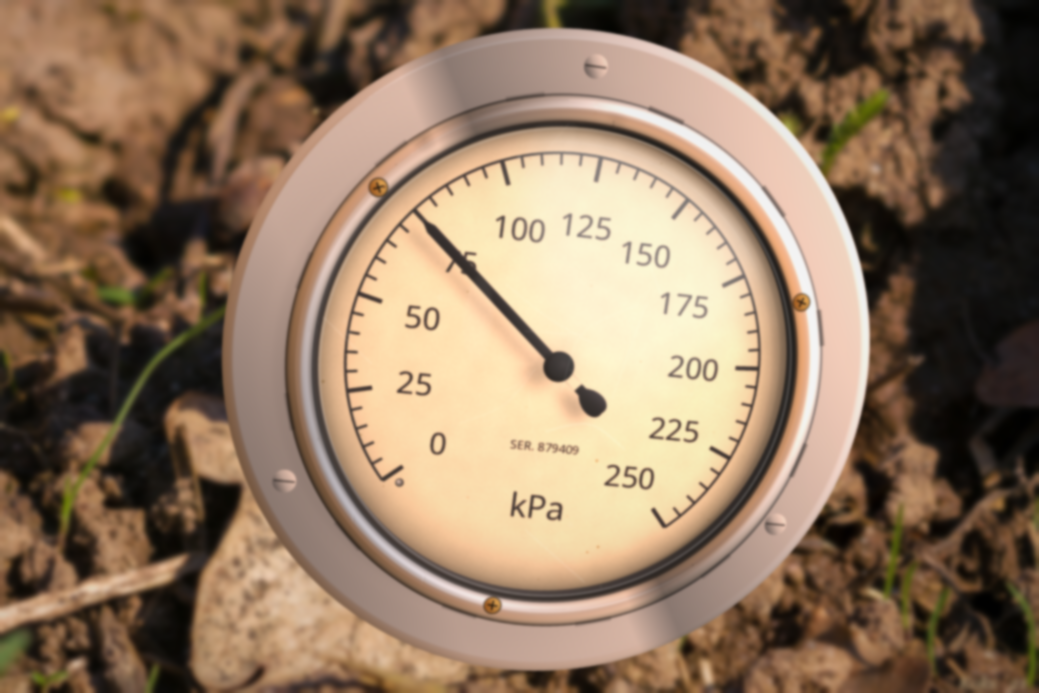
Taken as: 75 (kPa)
